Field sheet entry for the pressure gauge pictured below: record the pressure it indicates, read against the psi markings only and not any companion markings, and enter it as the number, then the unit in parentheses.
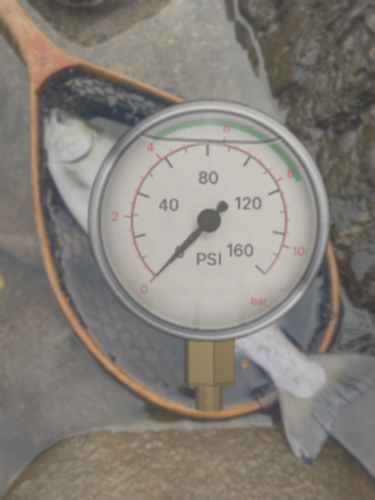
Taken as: 0 (psi)
